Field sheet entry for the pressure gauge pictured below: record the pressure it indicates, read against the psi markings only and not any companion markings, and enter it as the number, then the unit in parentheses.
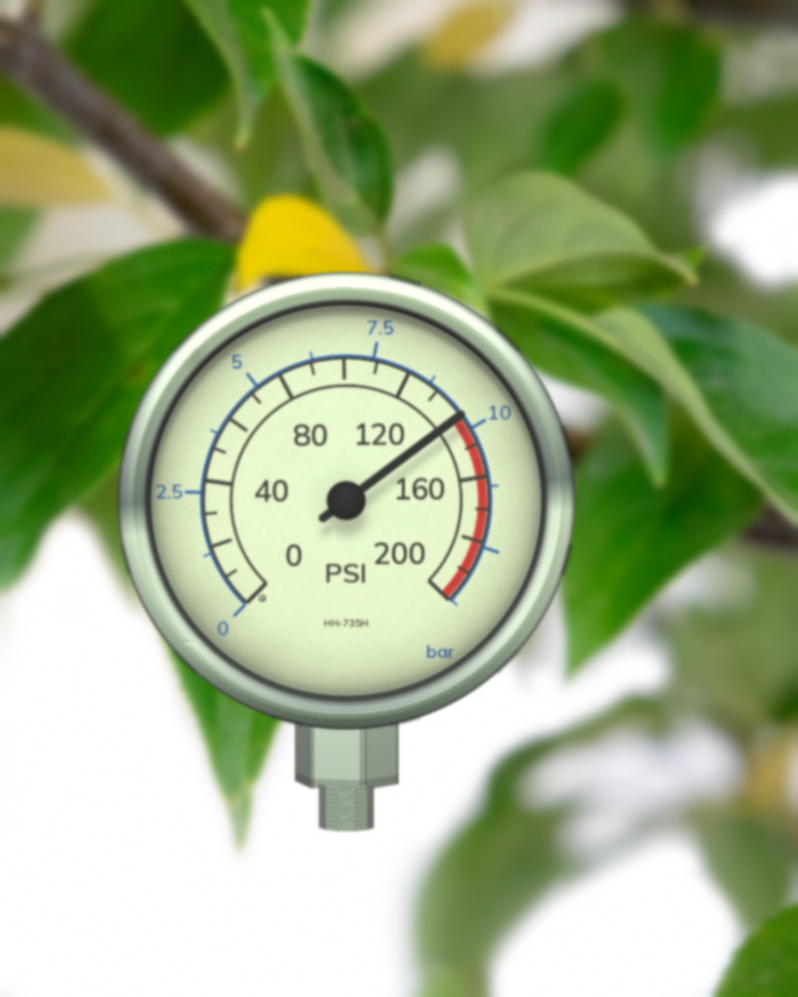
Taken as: 140 (psi)
